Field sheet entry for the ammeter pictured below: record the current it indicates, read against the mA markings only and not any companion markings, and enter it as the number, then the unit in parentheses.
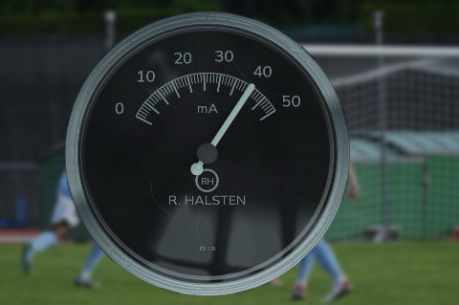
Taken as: 40 (mA)
